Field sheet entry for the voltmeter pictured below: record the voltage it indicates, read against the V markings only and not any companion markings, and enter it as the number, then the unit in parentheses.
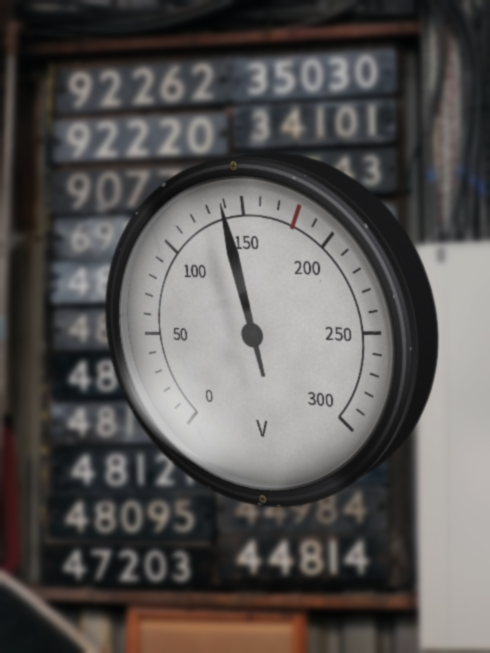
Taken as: 140 (V)
